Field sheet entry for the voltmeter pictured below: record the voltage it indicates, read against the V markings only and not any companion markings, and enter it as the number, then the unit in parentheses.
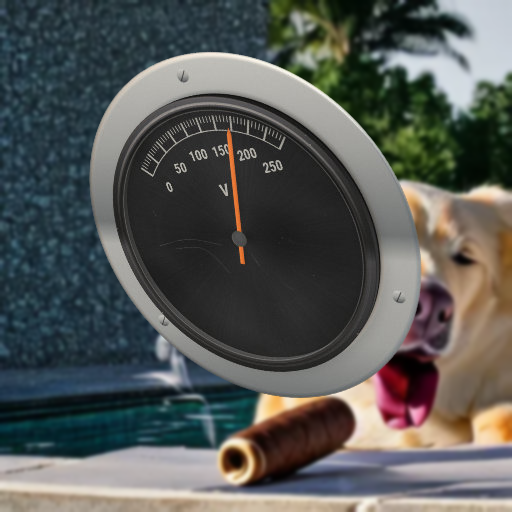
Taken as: 175 (V)
